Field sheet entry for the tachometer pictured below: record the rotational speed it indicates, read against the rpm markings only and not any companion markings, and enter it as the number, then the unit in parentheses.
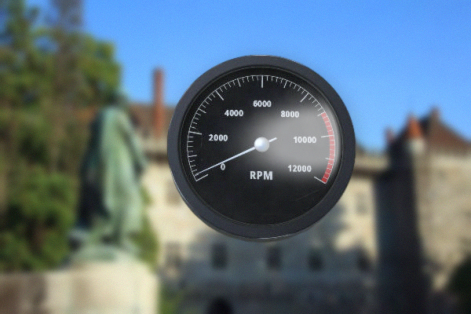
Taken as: 200 (rpm)
